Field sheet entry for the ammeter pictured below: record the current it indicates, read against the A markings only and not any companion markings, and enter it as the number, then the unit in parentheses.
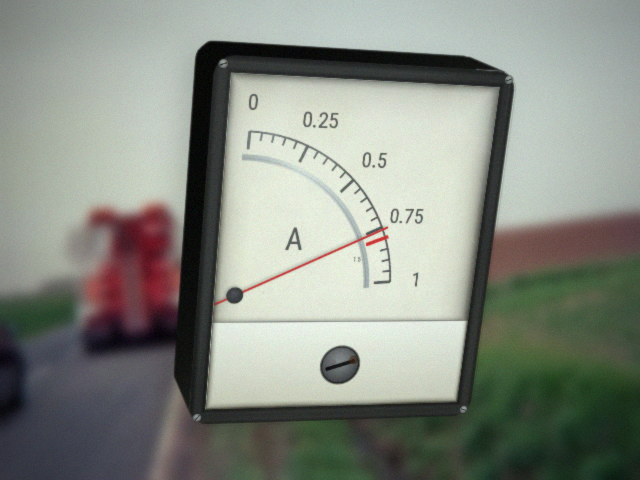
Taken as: 0.75 (A)
